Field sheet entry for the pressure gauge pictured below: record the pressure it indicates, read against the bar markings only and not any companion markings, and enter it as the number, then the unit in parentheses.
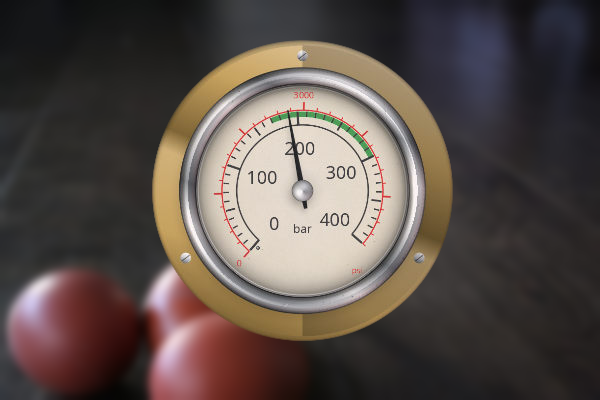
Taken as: 190 (bar)
